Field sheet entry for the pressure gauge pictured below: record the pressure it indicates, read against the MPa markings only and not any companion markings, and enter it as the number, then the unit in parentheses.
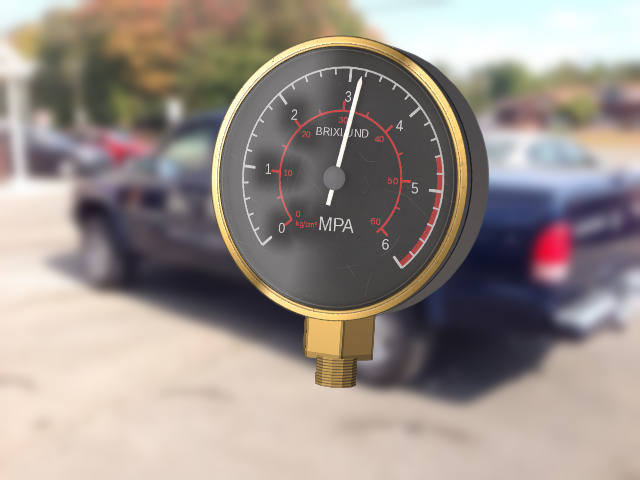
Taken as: 3.2 (MPa)
